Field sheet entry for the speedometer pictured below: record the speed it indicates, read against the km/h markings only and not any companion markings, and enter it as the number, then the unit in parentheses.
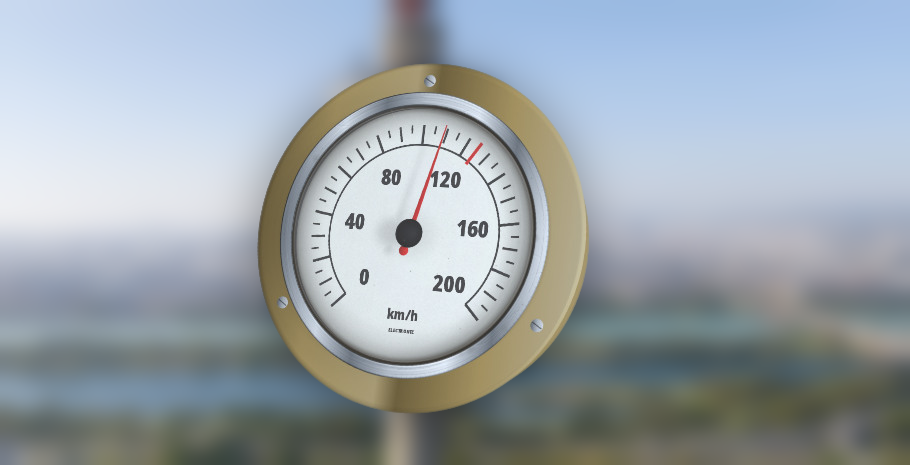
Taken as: 110 (km/h)
